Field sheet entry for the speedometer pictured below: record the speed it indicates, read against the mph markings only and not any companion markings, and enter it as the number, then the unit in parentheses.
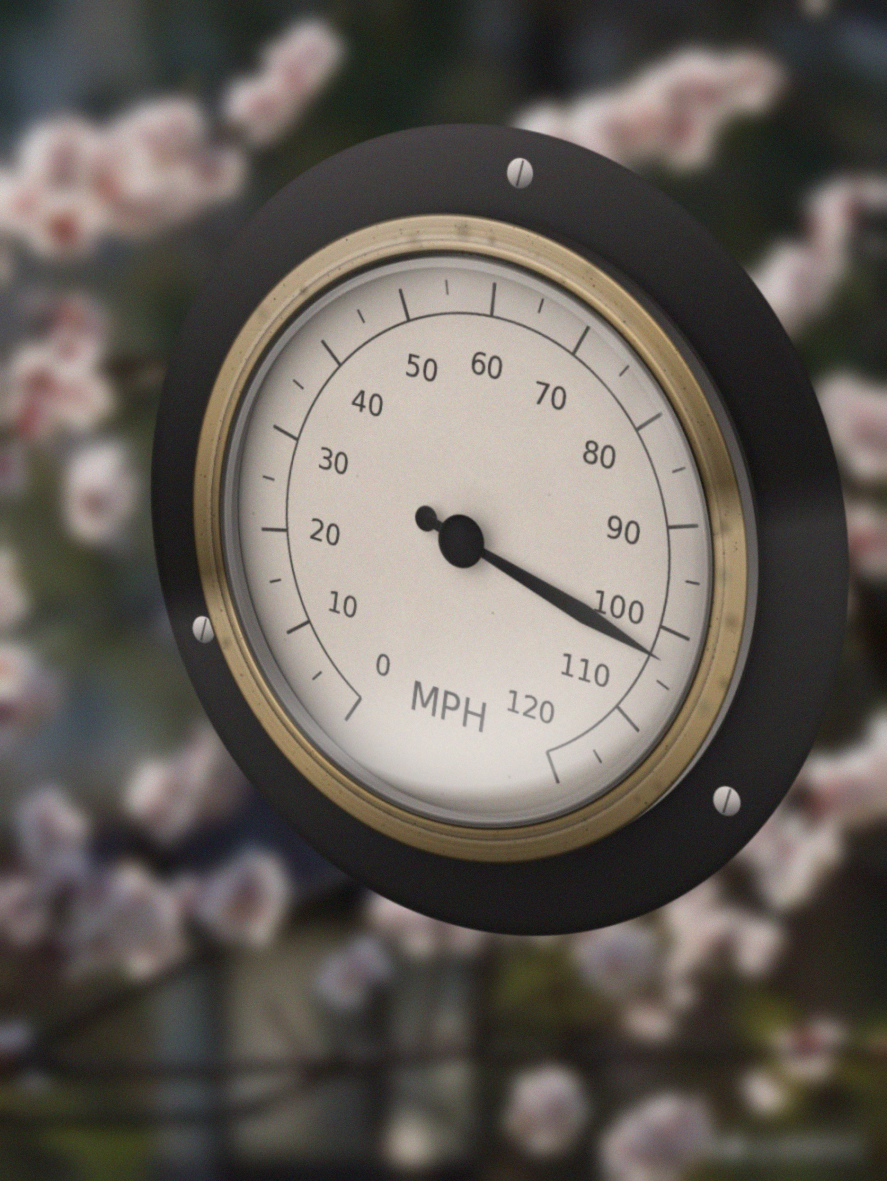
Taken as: 102.5 (mph)
